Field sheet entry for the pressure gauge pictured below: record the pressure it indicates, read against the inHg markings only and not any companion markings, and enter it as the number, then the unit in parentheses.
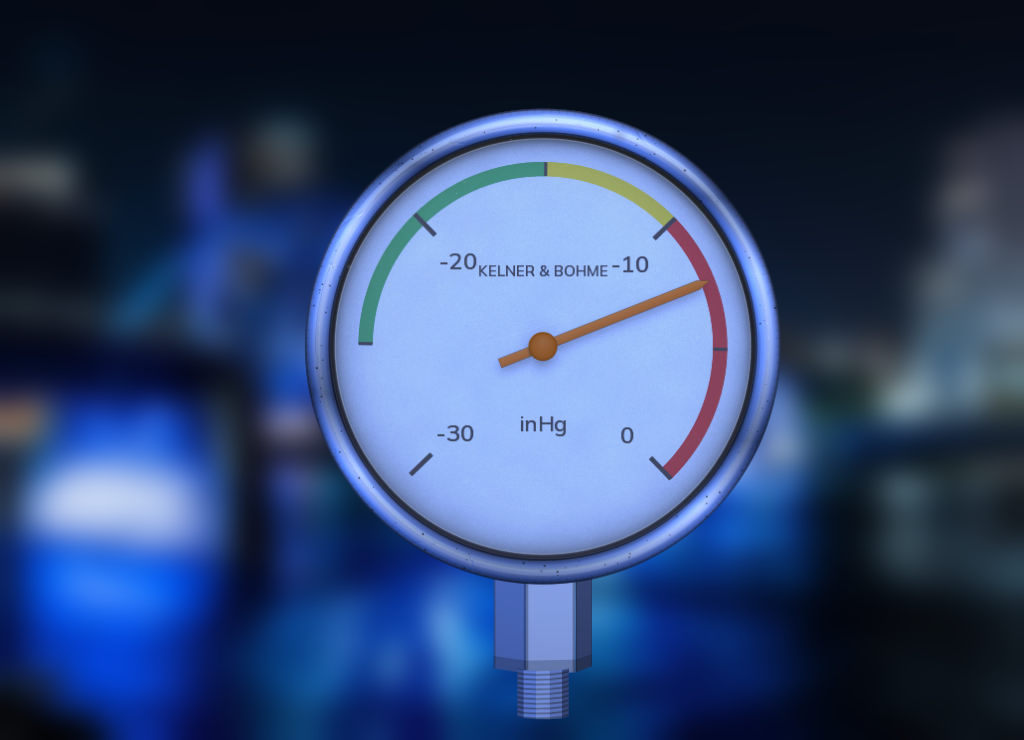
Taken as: -7.5 (inHg)
